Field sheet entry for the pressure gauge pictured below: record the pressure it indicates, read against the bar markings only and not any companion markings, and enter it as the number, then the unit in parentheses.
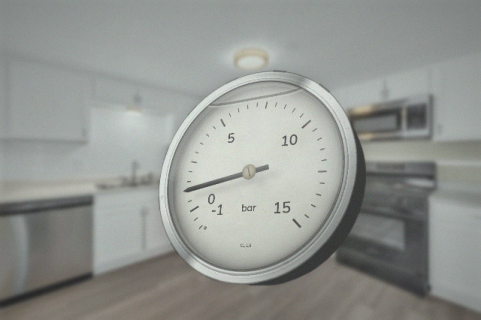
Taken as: 1 (bar)
